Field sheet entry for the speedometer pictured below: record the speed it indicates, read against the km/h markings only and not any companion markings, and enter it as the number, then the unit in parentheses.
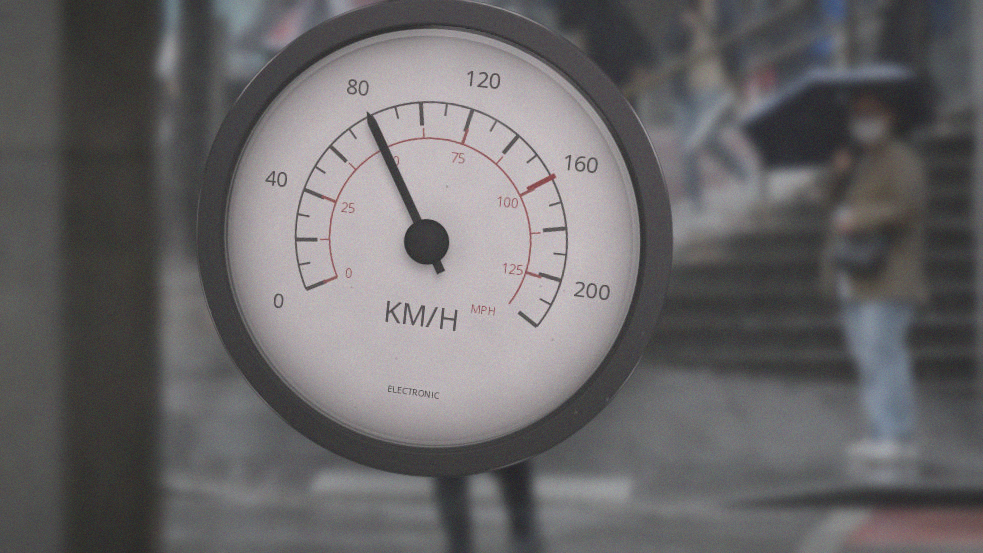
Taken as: 80 (km/h)
